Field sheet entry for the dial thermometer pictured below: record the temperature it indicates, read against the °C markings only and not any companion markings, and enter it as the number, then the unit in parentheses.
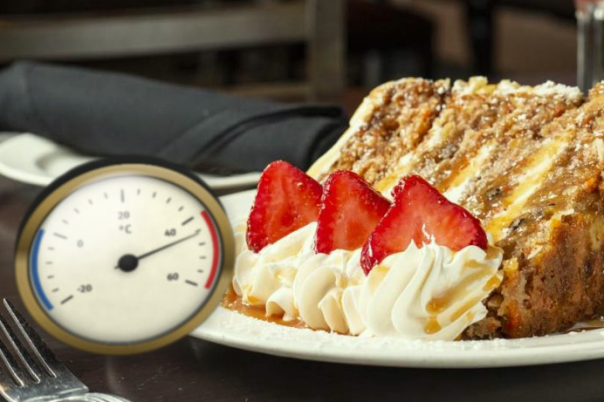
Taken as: 44 (°C)
